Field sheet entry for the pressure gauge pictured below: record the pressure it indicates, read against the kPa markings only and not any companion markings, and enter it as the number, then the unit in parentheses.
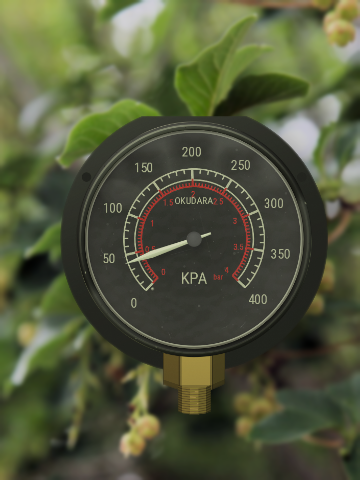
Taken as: 40 (kPa)
